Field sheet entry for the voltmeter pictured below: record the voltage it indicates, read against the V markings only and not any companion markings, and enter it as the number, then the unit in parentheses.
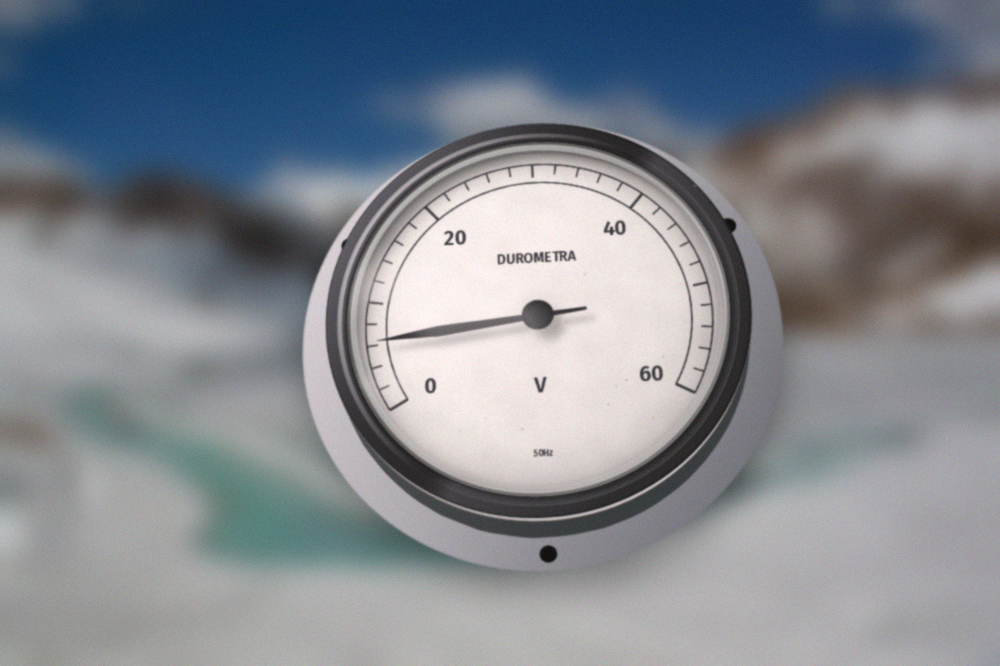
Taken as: 6 (V)
